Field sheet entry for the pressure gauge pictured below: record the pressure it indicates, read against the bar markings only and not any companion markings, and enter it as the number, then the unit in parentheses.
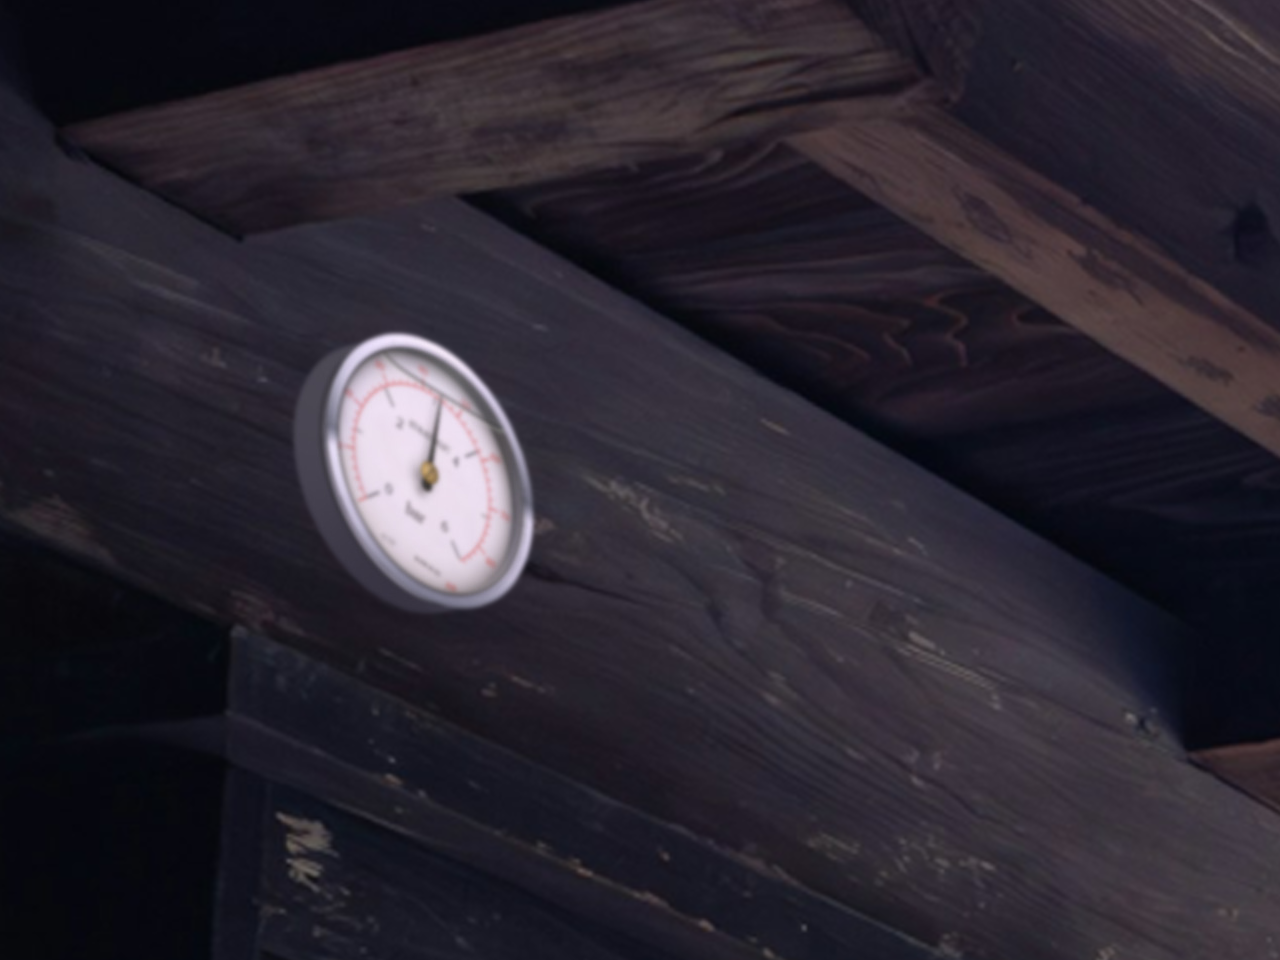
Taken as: 3 (bar)
